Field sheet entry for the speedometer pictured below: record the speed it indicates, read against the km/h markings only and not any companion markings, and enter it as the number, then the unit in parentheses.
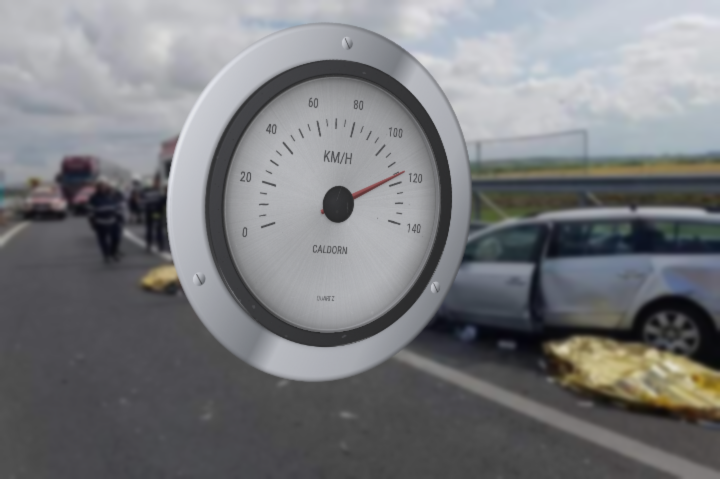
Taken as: 115 (km/h)
